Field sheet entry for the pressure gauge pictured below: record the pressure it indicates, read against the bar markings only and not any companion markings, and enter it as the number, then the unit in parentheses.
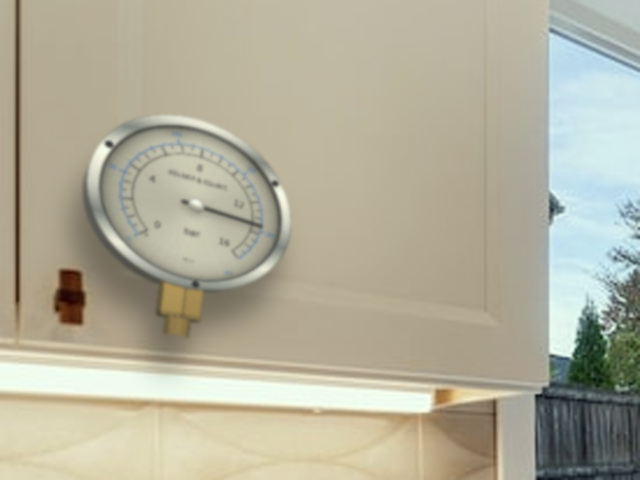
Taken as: 13.5 (bar)
